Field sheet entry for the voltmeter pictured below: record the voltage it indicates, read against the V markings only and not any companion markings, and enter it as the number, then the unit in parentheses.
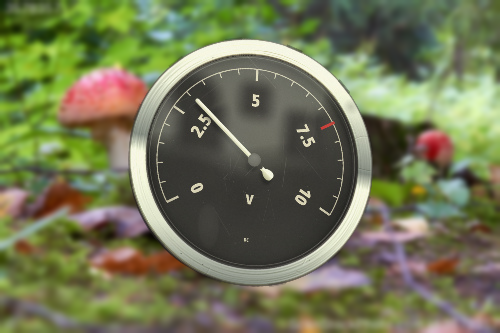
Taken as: 3 (V)
